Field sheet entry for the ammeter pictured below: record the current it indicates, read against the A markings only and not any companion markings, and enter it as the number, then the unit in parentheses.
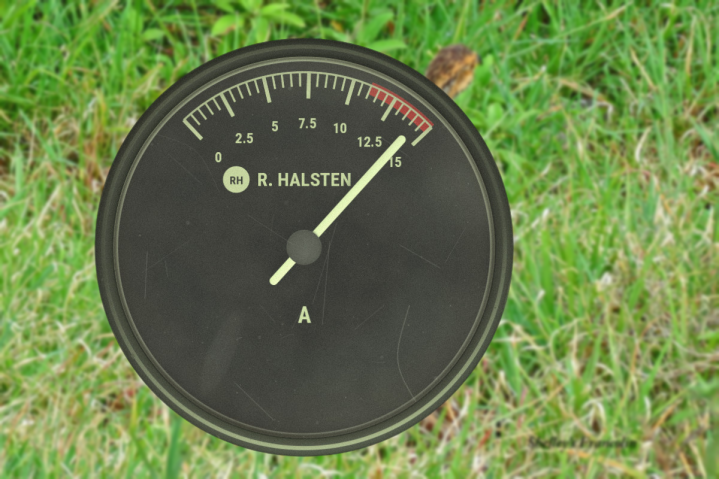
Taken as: 14.25 (A)
